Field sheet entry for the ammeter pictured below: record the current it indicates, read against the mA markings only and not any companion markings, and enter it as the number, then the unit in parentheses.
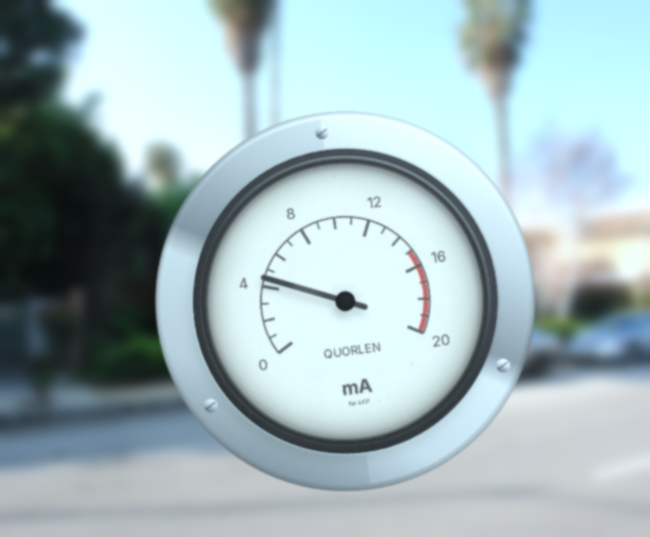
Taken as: 4.5 (mA)
